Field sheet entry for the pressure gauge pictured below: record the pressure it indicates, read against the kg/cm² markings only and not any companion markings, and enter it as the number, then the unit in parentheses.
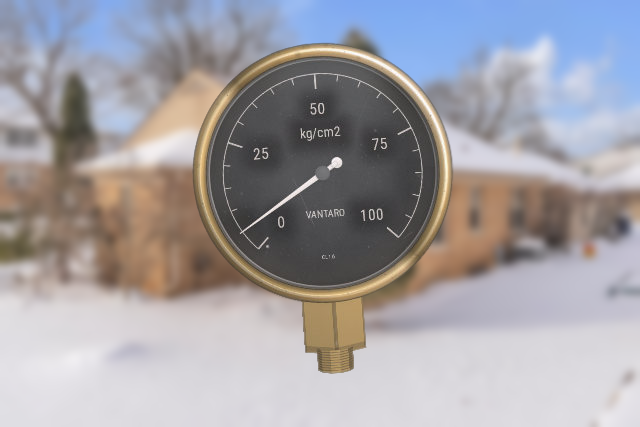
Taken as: 5 (kg/cm²)
